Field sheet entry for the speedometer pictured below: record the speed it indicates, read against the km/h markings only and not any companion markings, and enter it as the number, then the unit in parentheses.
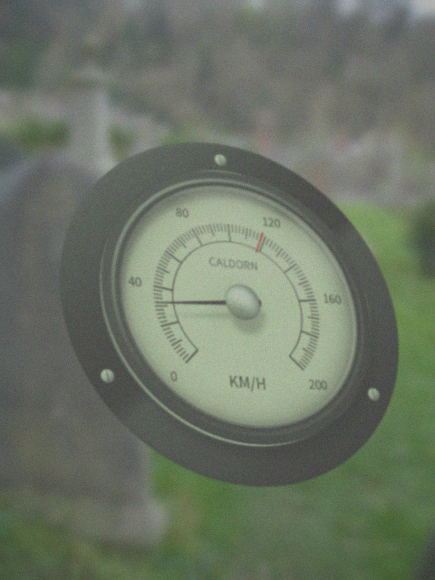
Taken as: 30 (km/h)
